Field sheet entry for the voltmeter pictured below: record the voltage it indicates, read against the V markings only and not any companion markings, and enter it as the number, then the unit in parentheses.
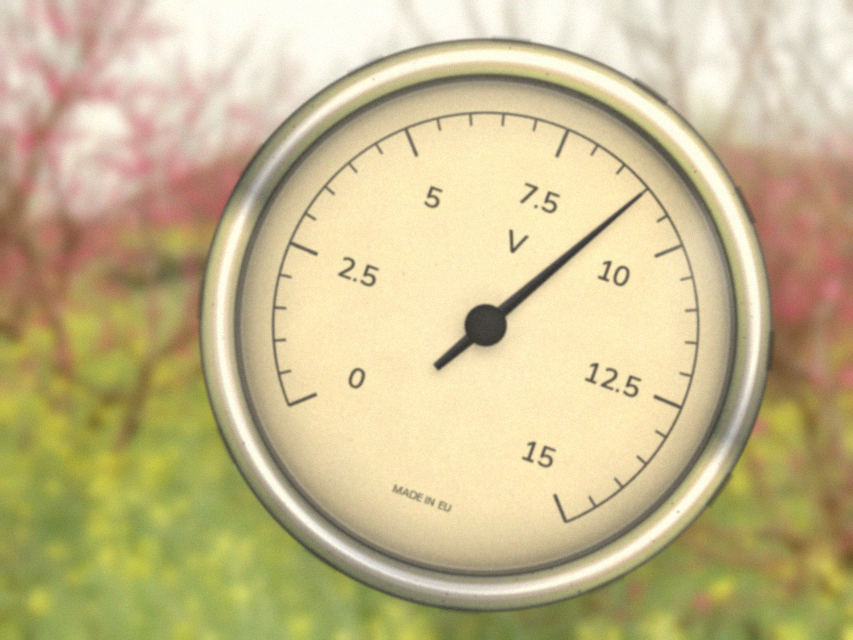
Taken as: 9 (V)
